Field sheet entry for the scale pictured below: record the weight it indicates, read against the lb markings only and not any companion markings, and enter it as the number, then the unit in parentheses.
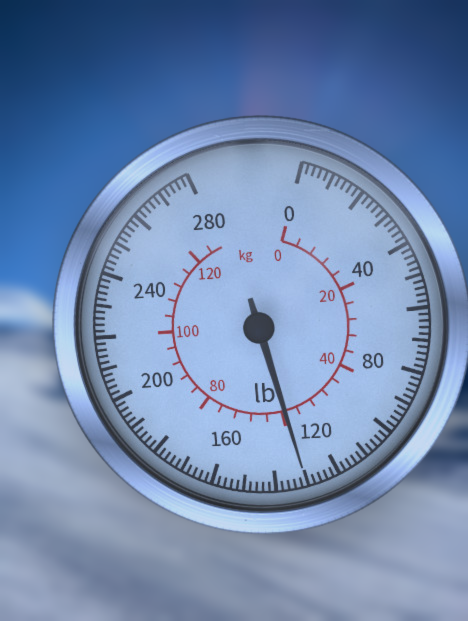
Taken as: 130 (lb)
